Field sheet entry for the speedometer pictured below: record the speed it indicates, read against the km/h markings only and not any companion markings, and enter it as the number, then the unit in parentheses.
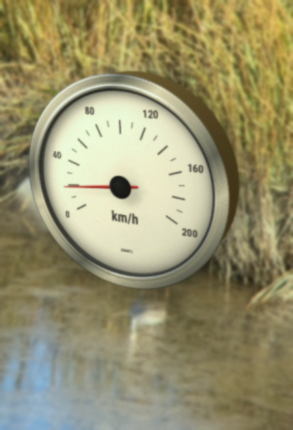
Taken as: 20 (km/h)
